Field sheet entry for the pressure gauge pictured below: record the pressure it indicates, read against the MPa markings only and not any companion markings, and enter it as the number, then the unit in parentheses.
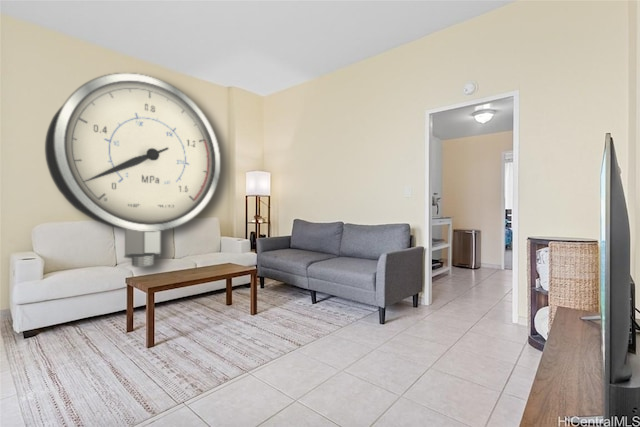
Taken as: 0.1 (MPa)
